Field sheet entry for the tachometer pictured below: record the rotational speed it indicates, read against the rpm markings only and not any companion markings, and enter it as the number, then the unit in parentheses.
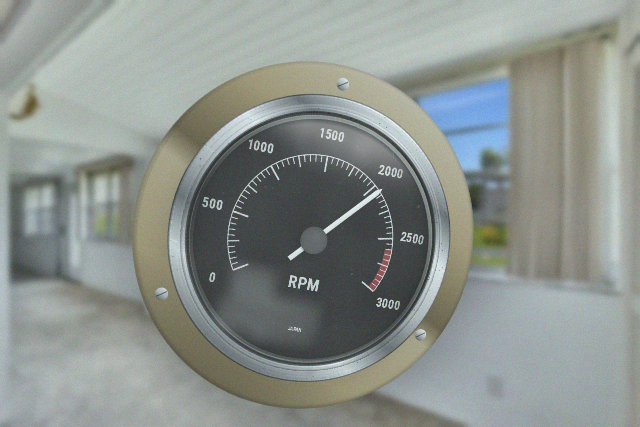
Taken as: 2050 (rpm)
